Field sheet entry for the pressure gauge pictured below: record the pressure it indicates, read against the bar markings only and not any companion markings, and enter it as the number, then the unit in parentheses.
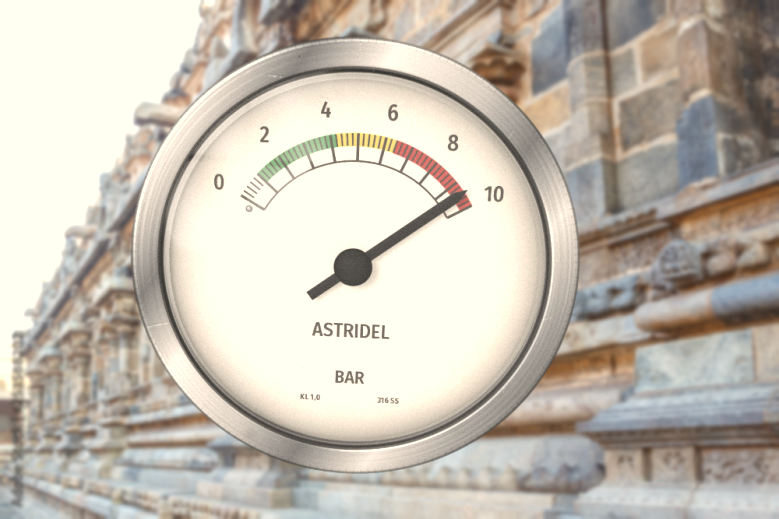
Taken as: 9.4 (bar)
